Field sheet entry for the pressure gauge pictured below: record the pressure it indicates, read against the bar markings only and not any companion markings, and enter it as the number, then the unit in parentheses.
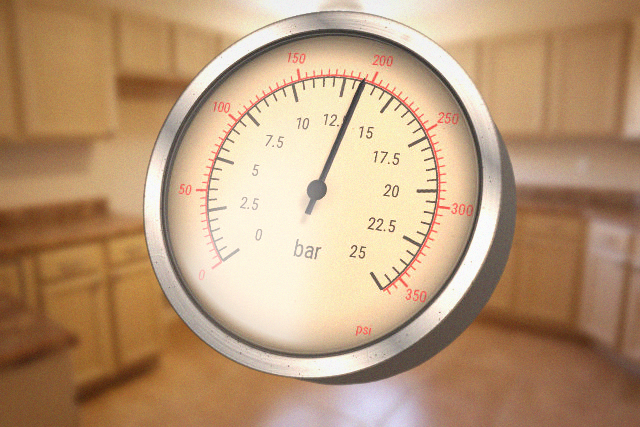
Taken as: 13.5 (bar)
